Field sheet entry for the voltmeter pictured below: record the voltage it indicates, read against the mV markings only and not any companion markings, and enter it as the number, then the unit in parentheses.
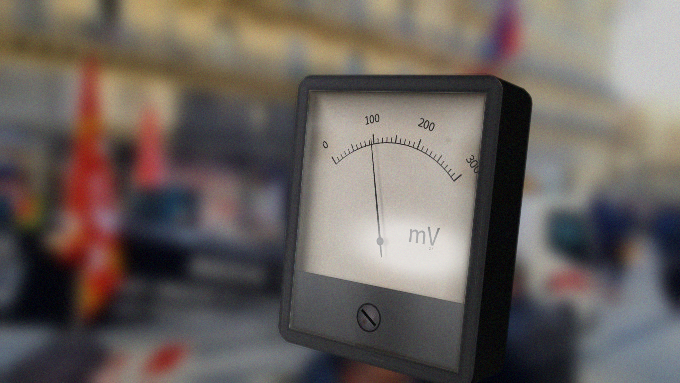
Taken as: 100 (mV)
